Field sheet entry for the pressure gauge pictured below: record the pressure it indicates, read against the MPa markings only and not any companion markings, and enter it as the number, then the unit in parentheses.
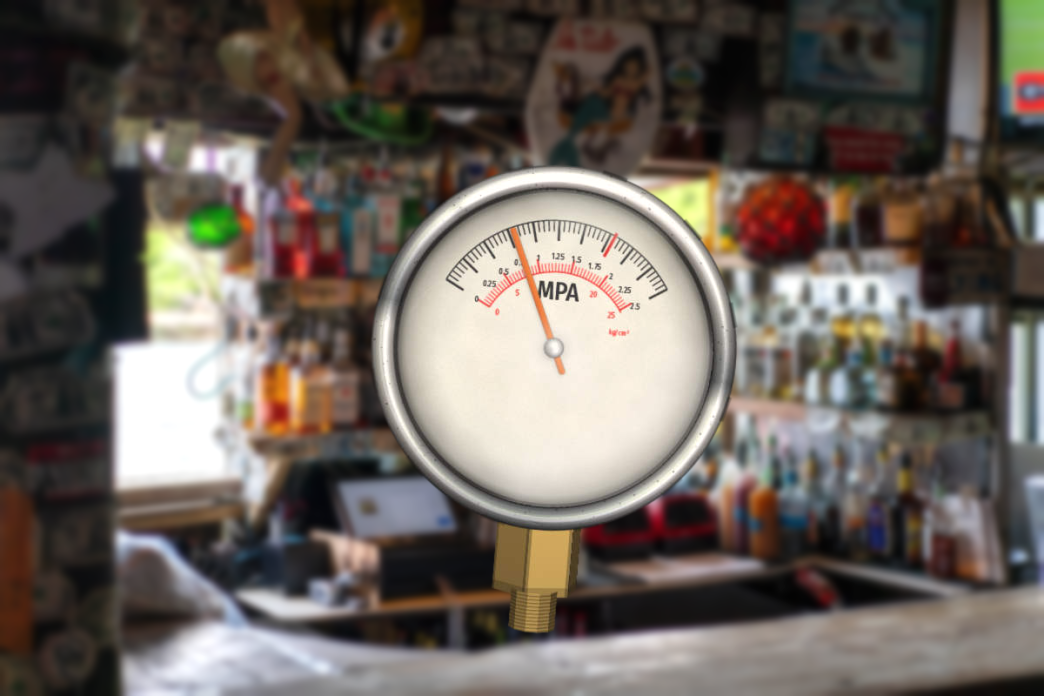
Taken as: 0.8 (MPa)
